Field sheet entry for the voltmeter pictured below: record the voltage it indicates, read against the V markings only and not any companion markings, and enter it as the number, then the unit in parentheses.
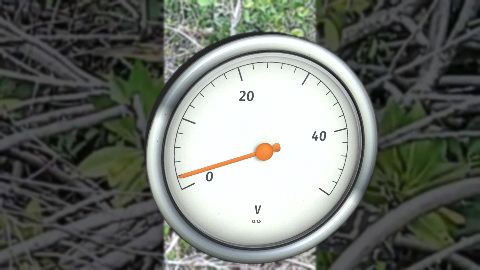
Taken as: 2 (V)
